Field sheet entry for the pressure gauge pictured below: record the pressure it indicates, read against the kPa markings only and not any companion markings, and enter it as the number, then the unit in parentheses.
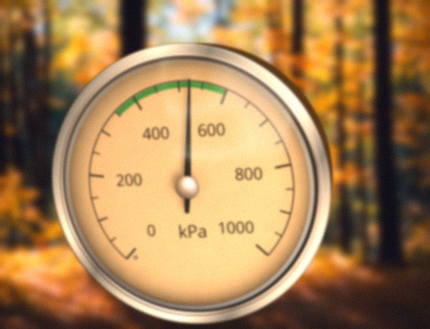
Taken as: 525 (kPa)
